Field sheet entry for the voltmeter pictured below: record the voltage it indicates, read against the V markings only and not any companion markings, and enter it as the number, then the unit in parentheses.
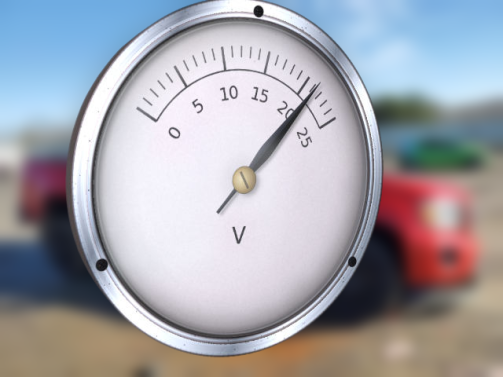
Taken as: 21 (V)
